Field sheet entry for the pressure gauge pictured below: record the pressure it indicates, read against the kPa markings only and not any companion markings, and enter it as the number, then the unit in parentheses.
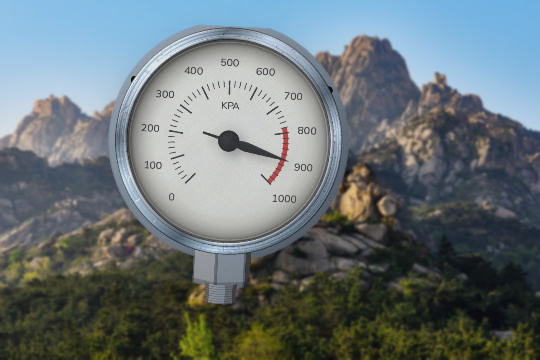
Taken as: 900 (kPa)
